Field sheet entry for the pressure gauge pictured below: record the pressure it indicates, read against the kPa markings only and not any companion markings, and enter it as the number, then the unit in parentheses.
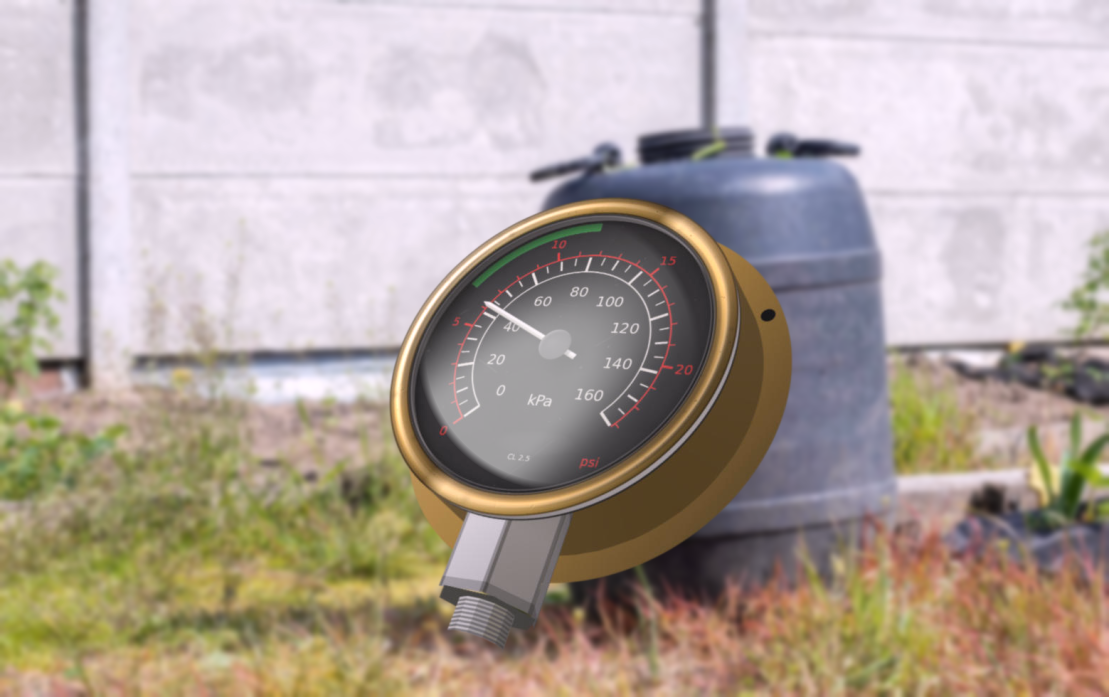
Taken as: 42.5 (kPa)
